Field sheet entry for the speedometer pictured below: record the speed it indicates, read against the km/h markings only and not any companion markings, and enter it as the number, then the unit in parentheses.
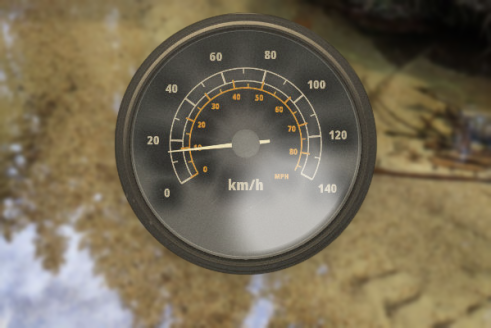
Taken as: 15 (km/h)
